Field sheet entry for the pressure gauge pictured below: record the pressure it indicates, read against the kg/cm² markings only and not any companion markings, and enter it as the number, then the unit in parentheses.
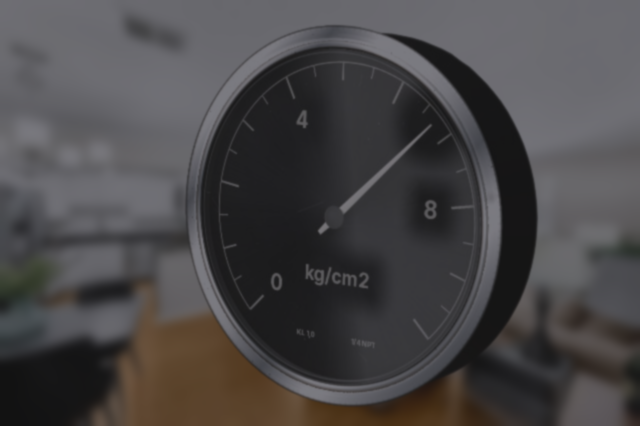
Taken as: 6.75 (kg/cm²)
